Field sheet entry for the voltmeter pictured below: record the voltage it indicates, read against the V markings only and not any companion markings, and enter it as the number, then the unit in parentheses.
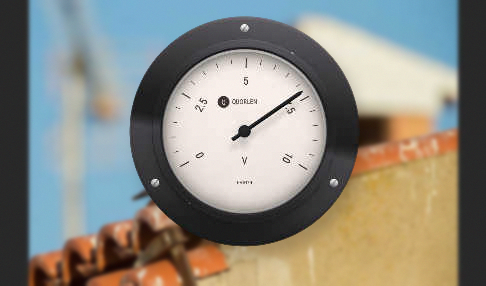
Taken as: 7.25 (V)
